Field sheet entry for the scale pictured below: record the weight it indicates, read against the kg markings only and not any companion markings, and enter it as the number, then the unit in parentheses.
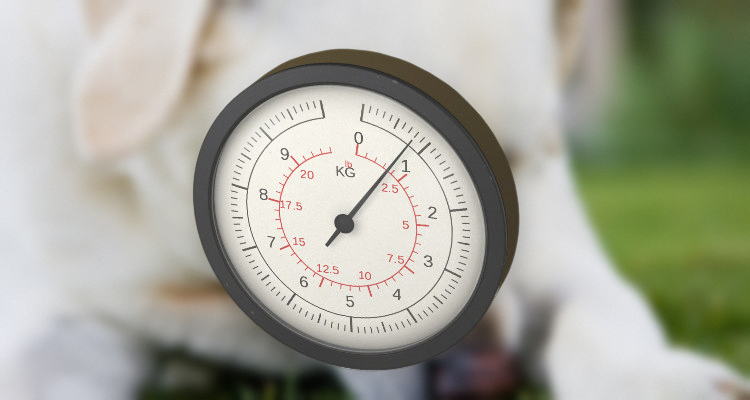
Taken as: 0.8 (kg)
